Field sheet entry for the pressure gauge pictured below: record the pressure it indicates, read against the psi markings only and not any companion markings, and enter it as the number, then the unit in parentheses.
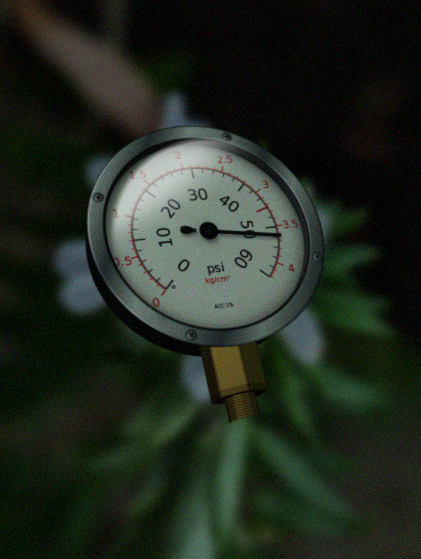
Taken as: 52 (psi)
